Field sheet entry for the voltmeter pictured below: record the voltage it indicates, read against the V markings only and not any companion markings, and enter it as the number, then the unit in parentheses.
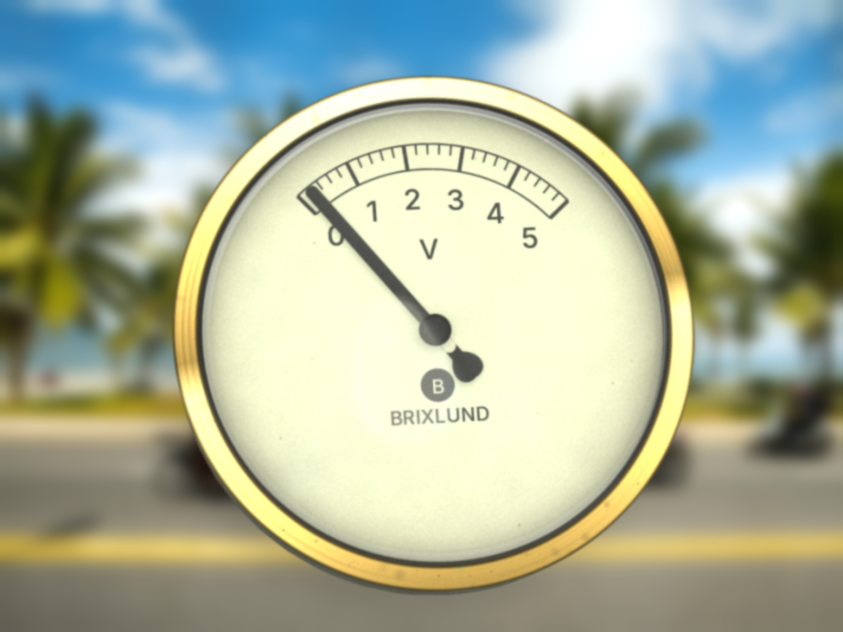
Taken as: 0.2 (V)
